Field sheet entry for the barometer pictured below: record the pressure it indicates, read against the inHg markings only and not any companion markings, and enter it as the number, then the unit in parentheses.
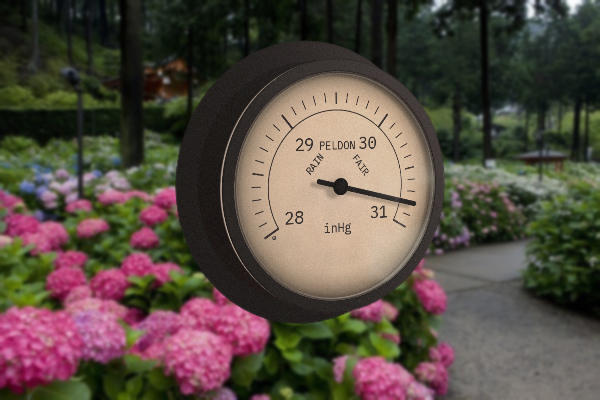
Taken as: 30.8 (inHg)
